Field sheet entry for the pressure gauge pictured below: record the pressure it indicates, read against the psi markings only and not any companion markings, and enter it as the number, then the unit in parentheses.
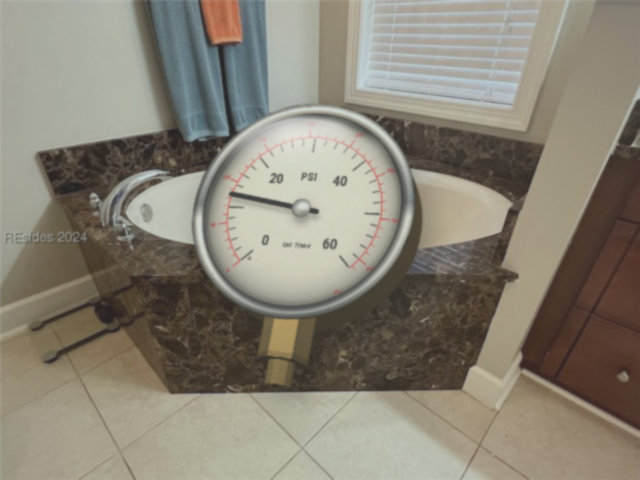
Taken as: 12 (psi)
